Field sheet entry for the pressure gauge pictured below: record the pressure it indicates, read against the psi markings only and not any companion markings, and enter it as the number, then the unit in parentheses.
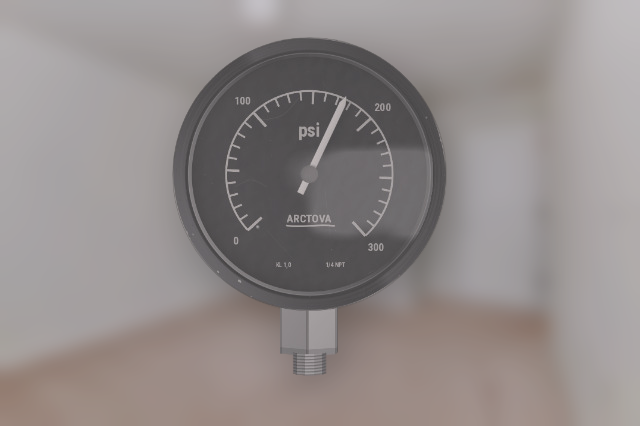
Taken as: 175 (psi)
